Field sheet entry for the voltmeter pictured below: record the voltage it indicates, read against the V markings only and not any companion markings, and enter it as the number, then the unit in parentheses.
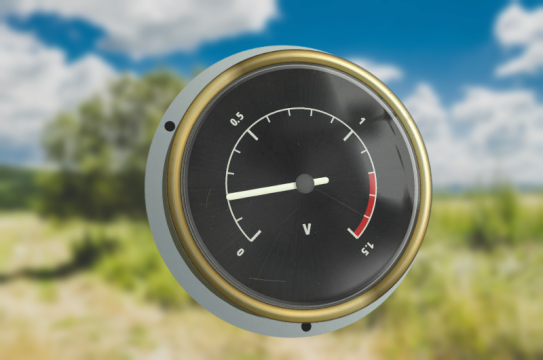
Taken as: 0.2 (V)
